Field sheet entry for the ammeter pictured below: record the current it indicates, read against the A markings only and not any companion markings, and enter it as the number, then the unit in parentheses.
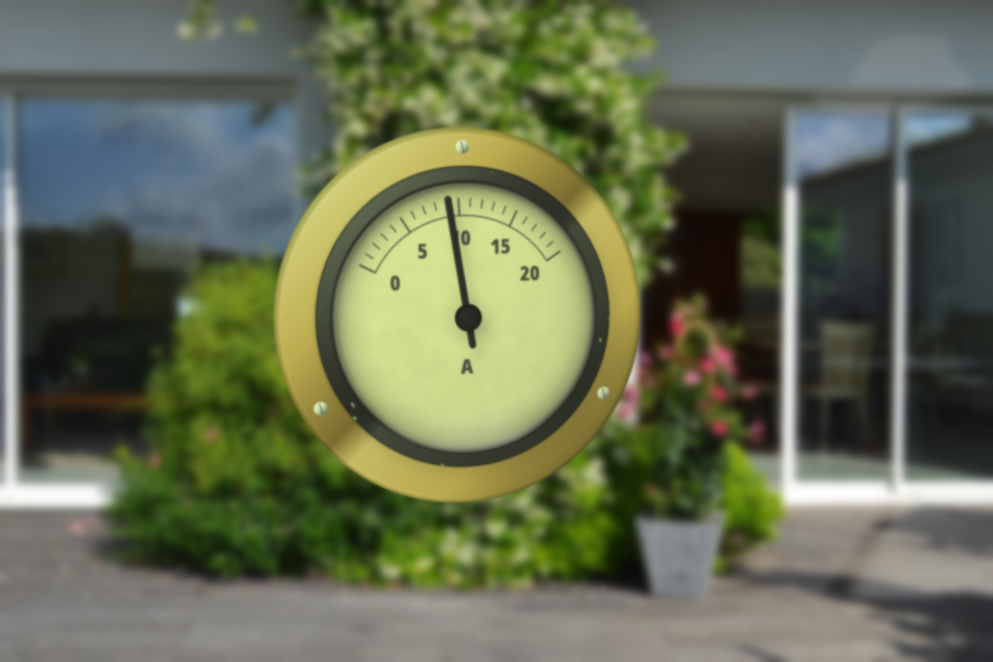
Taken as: 9 (A)
